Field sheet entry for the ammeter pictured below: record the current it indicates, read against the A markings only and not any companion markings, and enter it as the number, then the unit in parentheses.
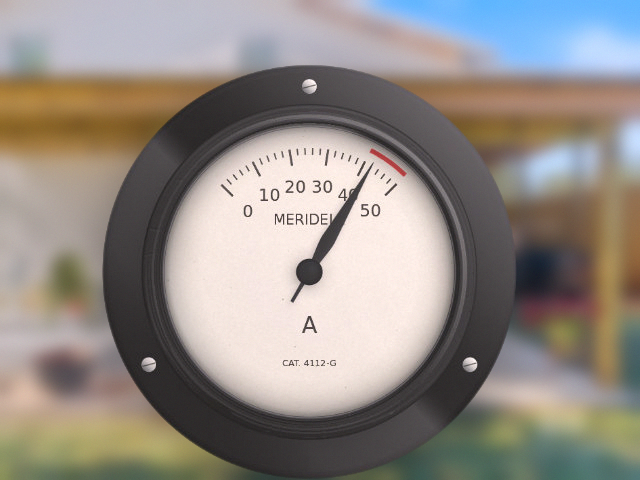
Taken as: 42 (A)
